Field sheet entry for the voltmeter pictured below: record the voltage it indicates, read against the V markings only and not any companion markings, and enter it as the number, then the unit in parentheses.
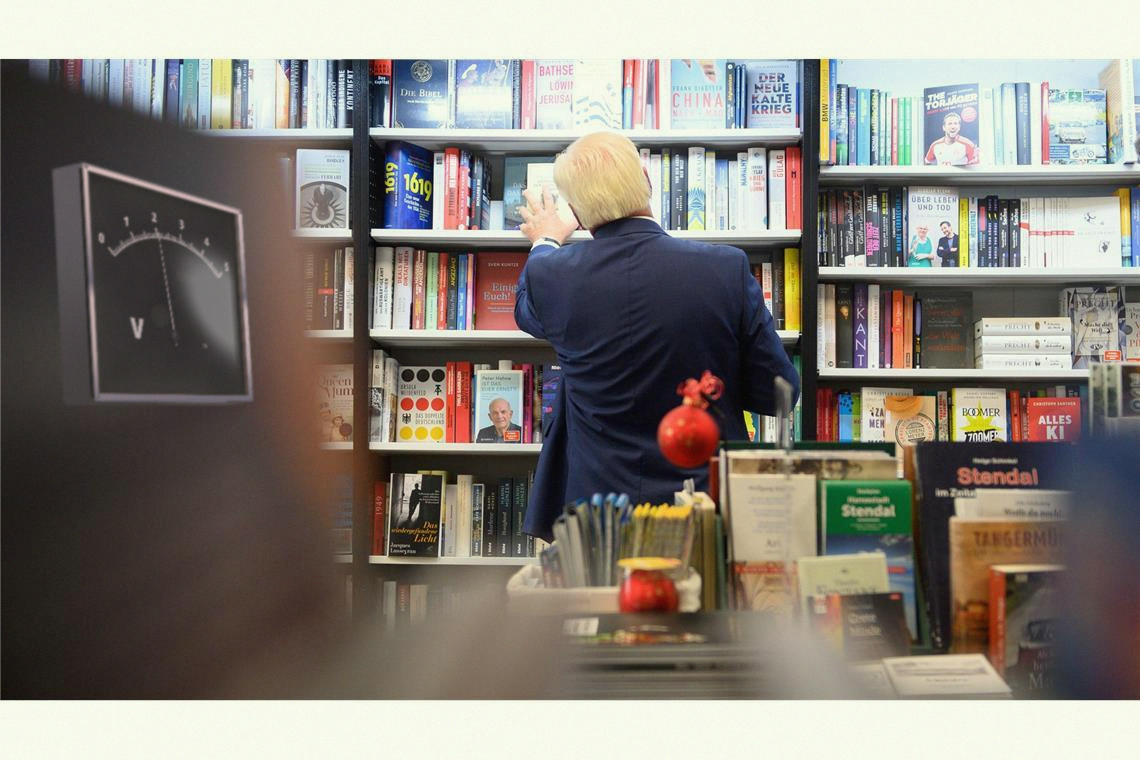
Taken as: 2 (V)
